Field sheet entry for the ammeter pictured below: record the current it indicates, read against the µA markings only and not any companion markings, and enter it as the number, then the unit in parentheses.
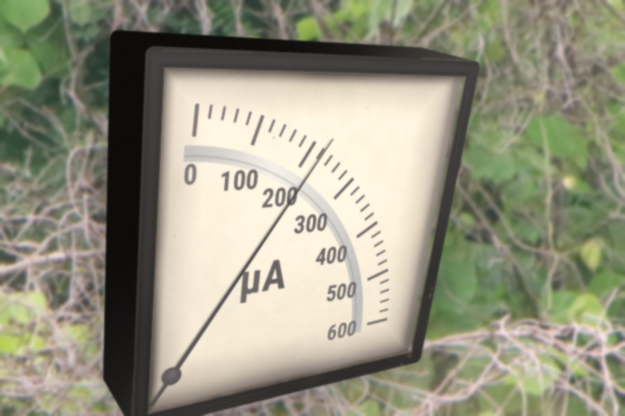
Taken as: 220 (µA)
